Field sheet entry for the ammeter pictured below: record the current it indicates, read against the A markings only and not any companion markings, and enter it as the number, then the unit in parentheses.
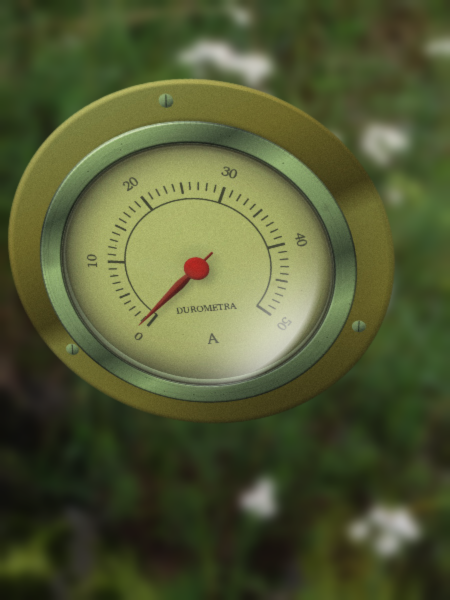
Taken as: 1 (A)
